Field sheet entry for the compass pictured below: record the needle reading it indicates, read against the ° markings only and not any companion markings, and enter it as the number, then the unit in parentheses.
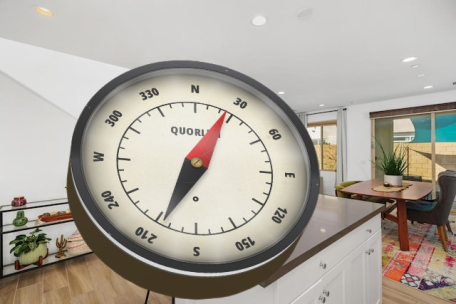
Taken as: 25 (°)
